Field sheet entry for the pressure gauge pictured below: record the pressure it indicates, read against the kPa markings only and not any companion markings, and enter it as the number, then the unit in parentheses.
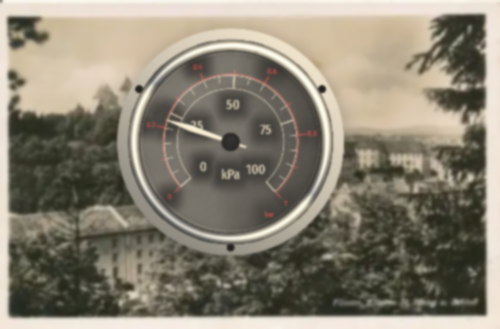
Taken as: 22.5 (kPa)
